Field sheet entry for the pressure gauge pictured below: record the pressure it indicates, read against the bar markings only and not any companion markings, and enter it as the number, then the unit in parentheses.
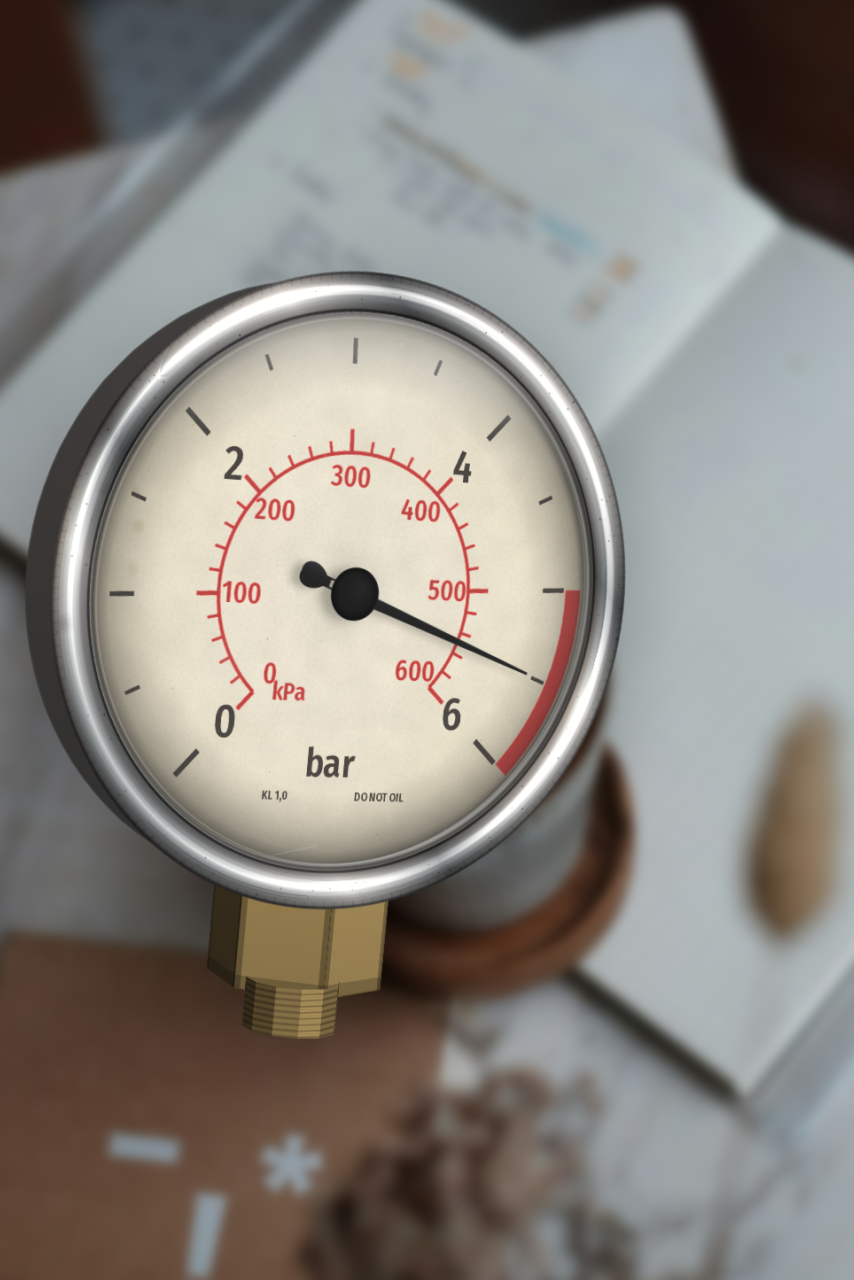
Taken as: 5.5 (bar)
